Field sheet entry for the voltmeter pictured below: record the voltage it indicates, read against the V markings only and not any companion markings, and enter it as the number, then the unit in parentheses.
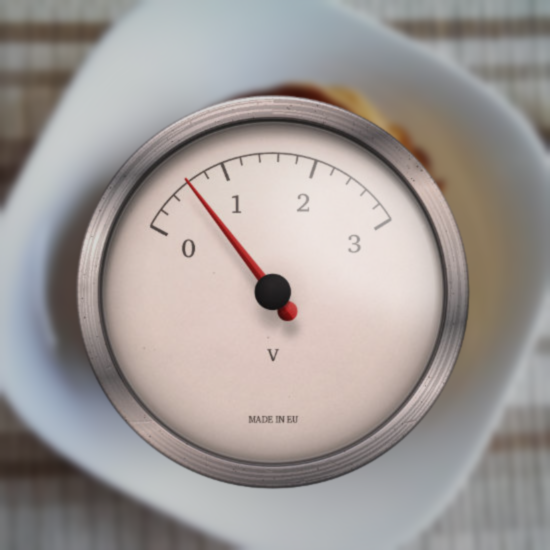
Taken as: 0.6 (V)
